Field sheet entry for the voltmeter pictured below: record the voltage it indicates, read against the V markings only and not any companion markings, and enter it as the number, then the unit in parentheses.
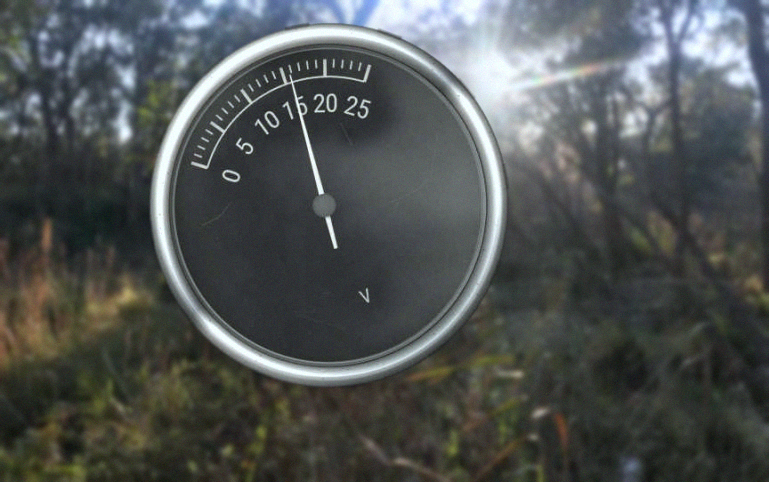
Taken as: 16 (V)
